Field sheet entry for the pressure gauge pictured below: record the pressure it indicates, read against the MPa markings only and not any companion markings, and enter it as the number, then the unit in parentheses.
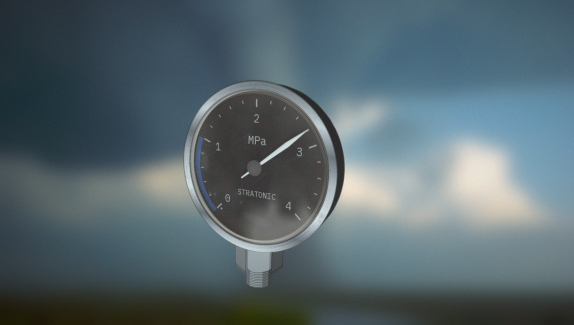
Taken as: 2.8 (MPa)
